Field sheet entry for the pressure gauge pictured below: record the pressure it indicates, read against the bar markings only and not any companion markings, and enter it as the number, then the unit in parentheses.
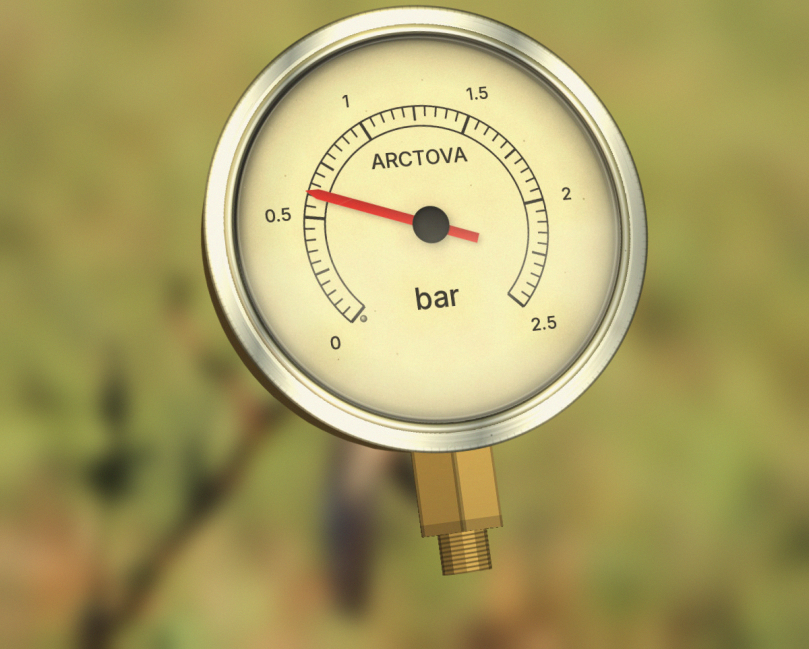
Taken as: 0.6 (bar)
